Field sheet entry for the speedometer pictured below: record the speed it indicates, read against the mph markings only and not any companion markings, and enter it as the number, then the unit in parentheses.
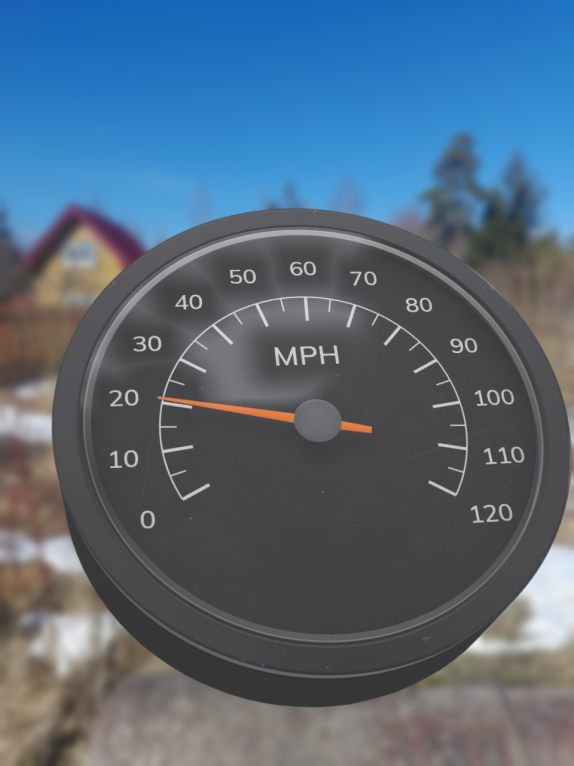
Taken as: 20 (mph)
